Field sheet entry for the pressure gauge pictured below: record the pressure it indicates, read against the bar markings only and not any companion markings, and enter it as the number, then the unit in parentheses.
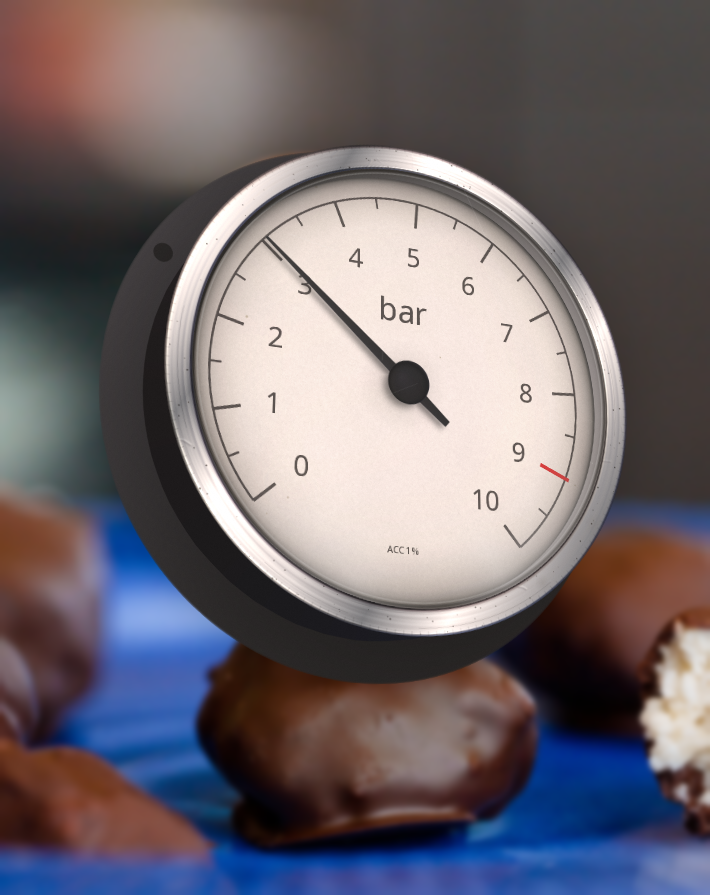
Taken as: 3 (bar)
